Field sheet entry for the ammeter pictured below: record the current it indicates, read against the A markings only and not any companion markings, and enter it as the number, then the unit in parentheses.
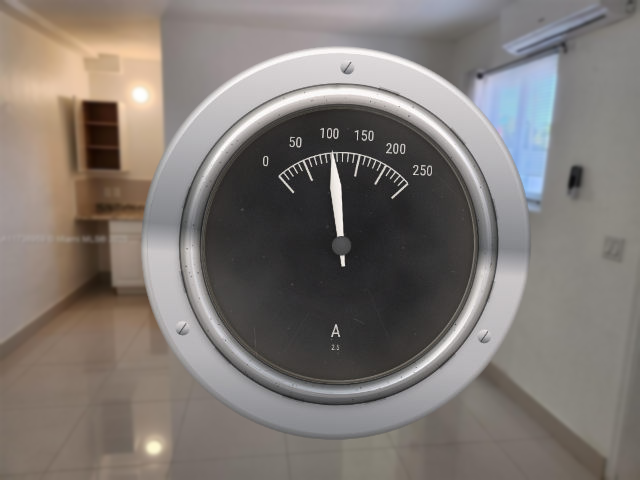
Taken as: 100 (A)
